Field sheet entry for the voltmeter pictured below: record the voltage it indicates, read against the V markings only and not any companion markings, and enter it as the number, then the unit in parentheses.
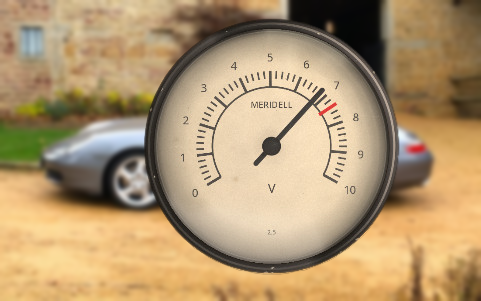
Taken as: 6.8 (V)
